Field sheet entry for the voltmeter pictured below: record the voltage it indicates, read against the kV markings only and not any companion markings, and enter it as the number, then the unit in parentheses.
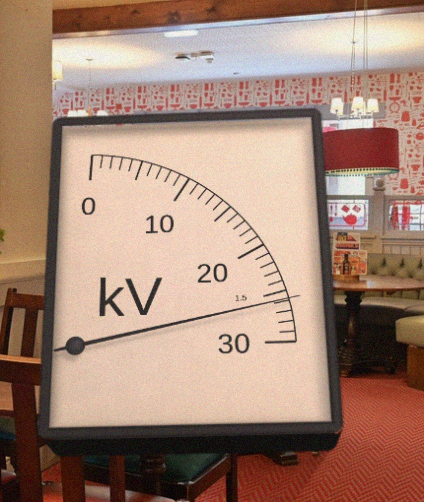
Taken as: 26 (kV)
